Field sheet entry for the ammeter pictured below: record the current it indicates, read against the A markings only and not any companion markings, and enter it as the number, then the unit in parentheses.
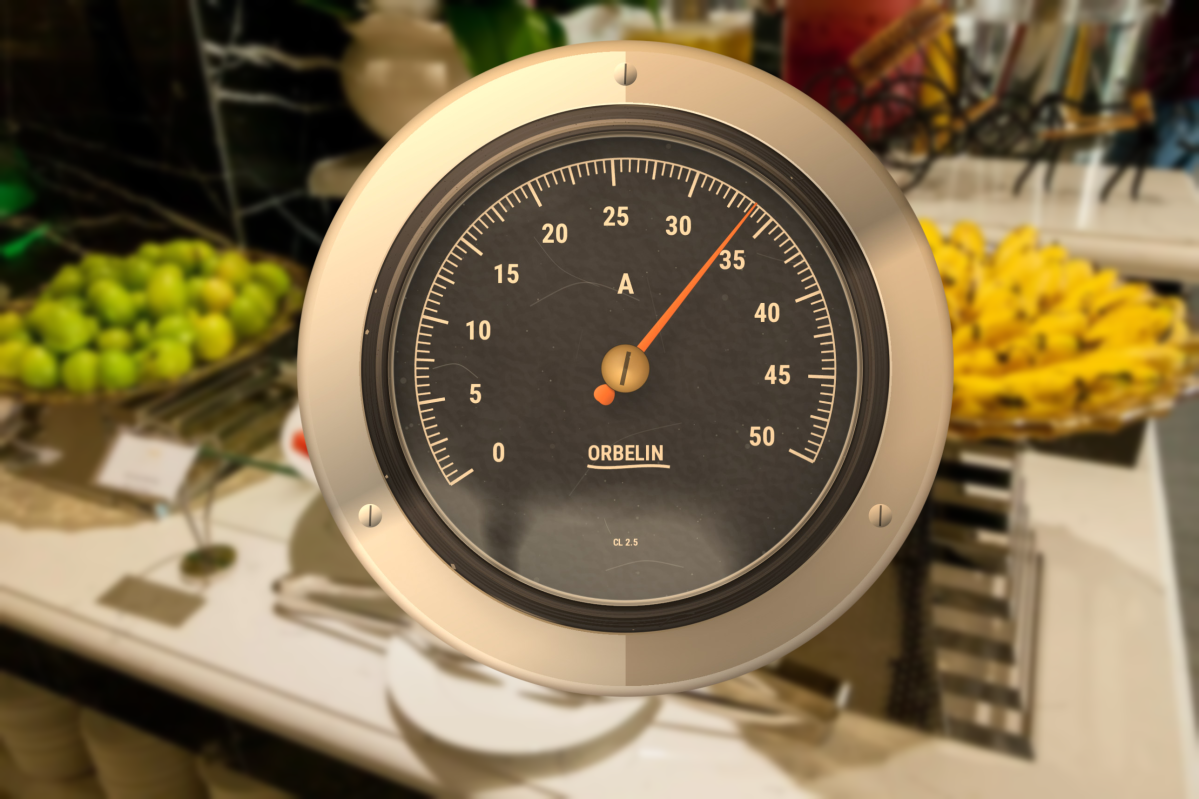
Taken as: 33.75 (A)
